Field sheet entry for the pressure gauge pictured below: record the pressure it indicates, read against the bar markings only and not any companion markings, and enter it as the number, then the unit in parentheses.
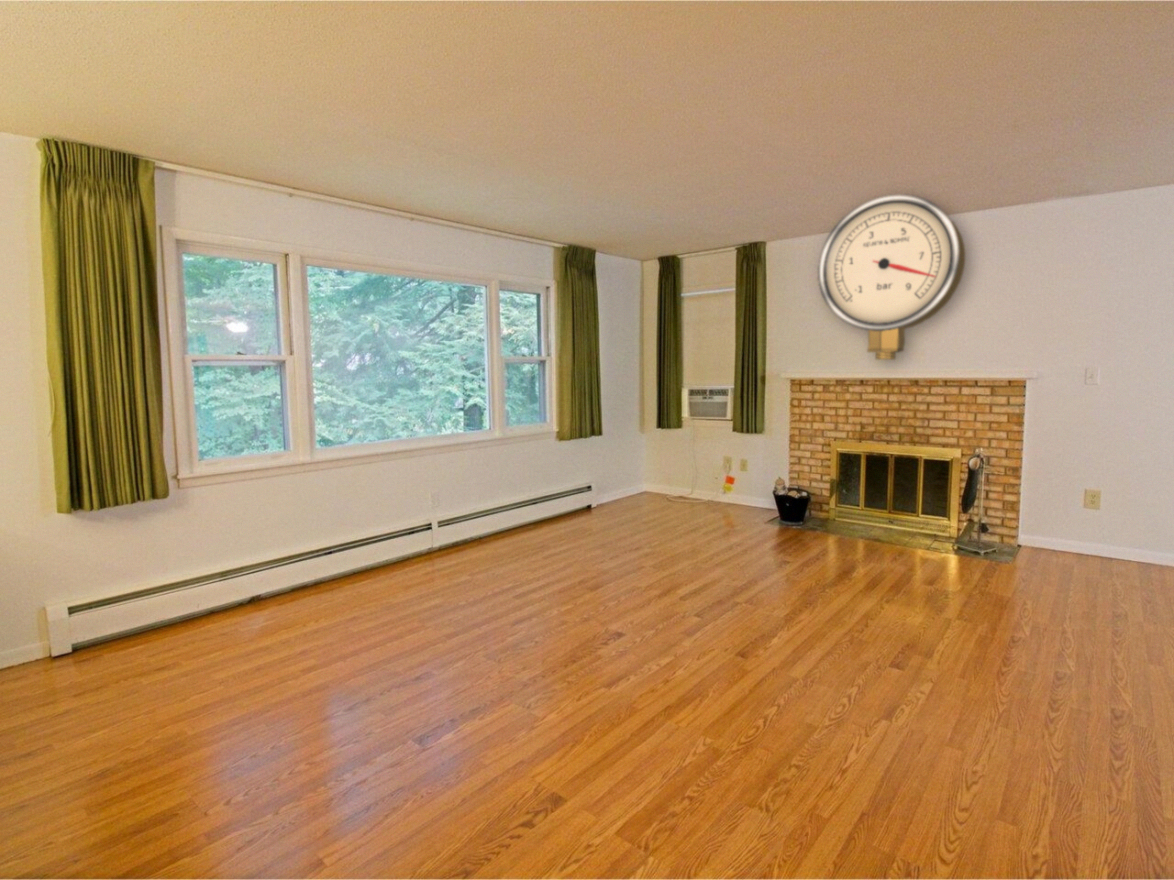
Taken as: 8 (bar)
